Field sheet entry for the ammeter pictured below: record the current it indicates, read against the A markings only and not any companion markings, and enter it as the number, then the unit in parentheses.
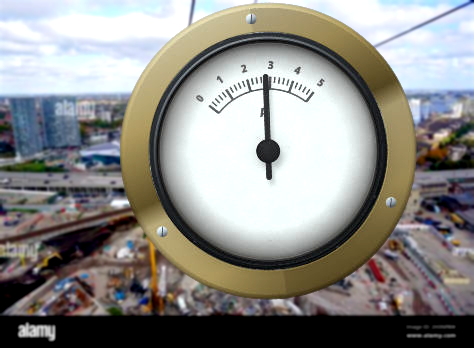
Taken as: 2.8 (A)
